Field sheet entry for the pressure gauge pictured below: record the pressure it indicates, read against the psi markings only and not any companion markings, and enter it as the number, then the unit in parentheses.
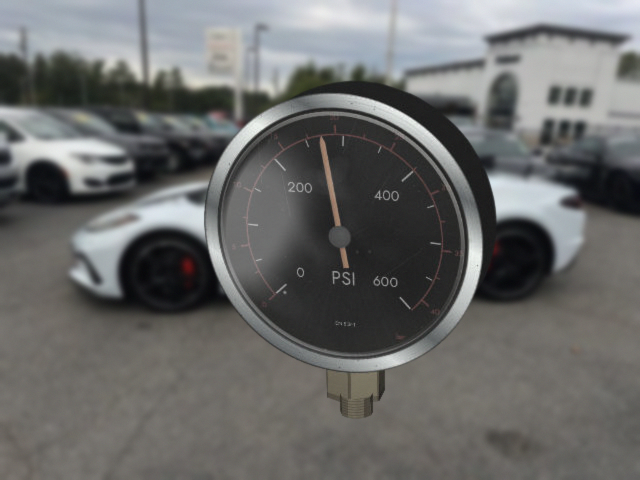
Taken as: 275 (psi)
